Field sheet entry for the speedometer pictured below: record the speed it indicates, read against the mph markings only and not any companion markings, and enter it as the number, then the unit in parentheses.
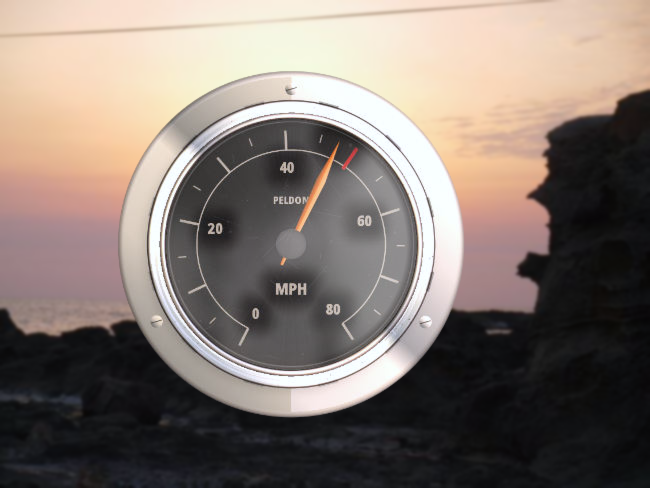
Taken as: 47.5 (mph)
